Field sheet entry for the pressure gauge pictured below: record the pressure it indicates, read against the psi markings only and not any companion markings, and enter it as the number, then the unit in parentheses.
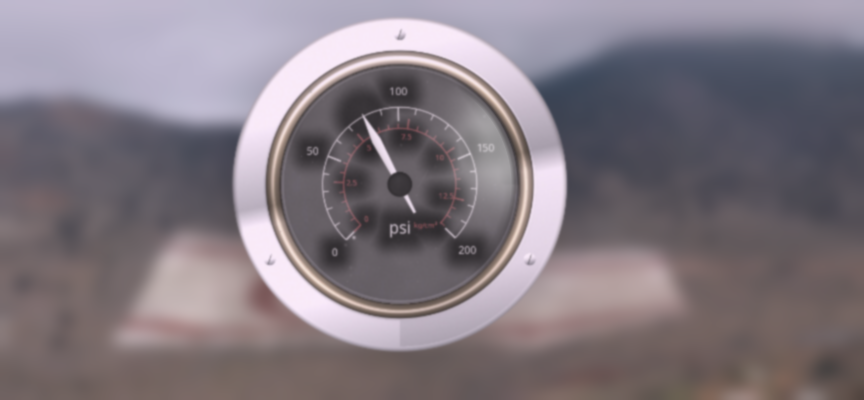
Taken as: 80 (psi)
